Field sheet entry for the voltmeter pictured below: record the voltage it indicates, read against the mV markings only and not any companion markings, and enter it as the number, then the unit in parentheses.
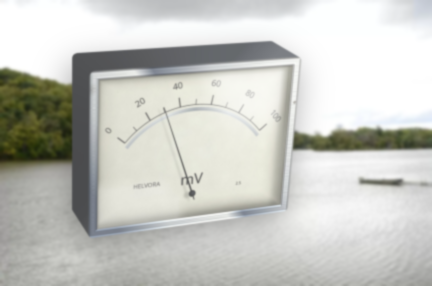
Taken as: 30 (mV)
